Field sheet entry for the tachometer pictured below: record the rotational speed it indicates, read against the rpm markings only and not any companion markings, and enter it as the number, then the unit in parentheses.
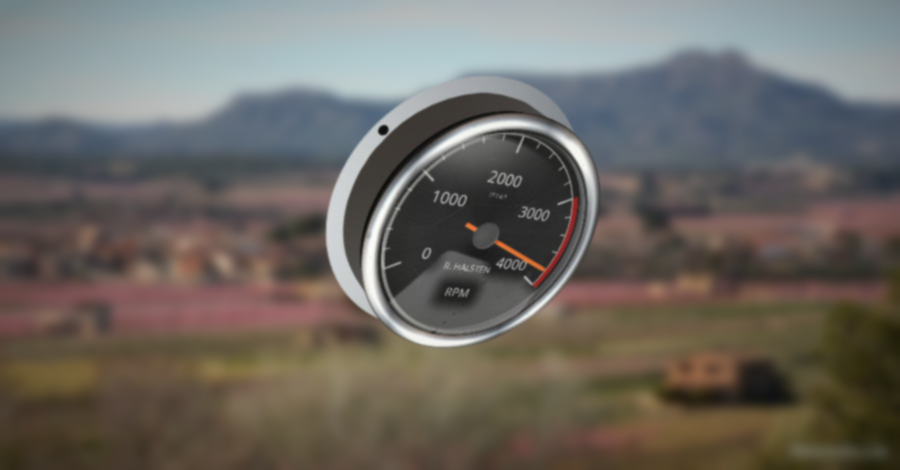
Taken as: 3800 (rpm)
